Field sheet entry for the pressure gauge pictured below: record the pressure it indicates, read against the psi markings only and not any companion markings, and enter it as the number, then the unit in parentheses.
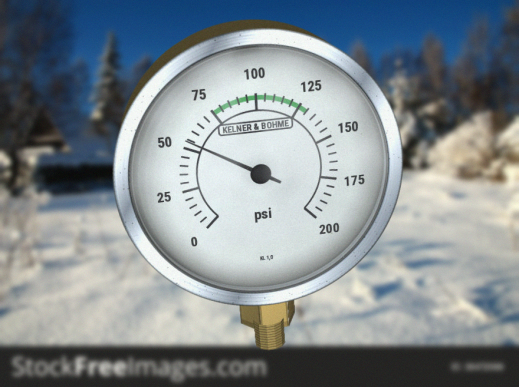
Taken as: 55 (psi)
